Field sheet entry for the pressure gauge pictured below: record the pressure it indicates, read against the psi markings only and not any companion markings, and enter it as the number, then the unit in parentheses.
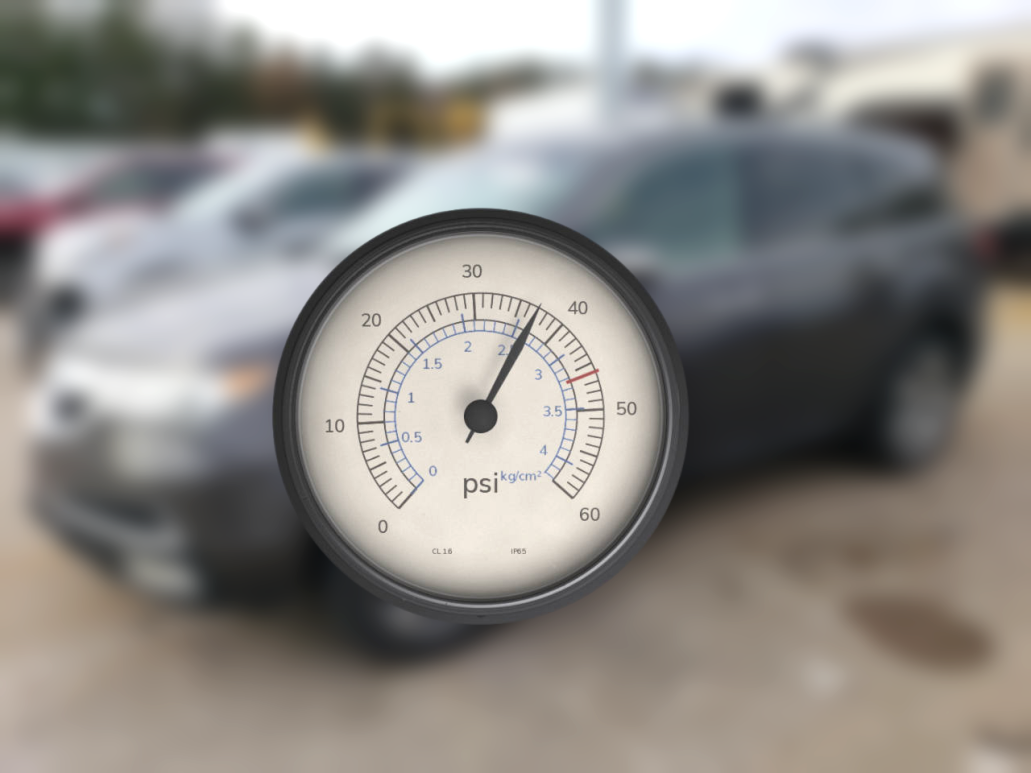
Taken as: 37 (psi)
